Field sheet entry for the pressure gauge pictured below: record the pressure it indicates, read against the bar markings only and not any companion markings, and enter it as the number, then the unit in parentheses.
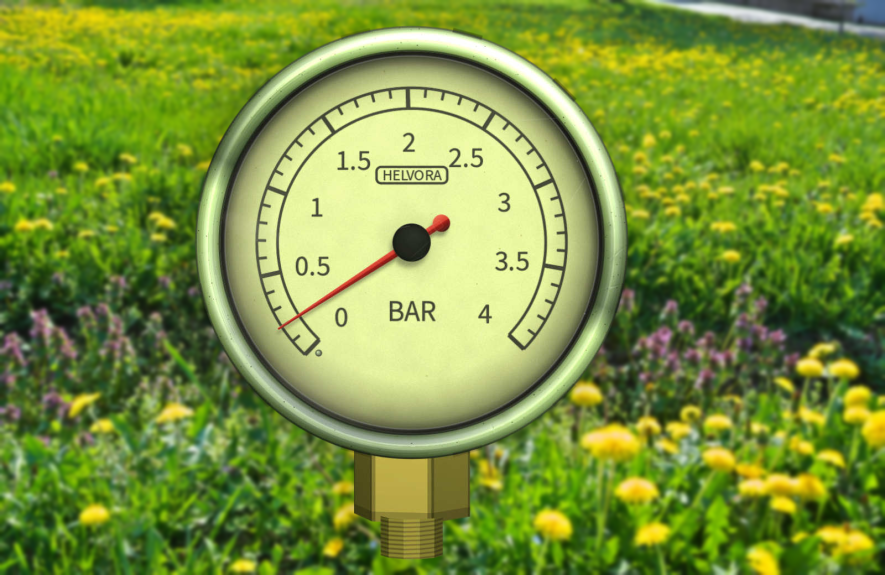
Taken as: 0.2 (bar)
